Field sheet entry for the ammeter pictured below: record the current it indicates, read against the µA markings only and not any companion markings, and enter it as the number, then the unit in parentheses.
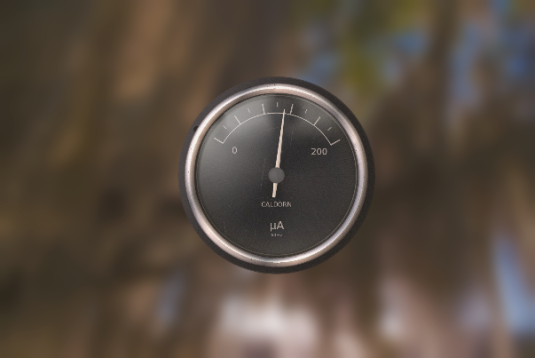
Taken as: 110 (µA)
